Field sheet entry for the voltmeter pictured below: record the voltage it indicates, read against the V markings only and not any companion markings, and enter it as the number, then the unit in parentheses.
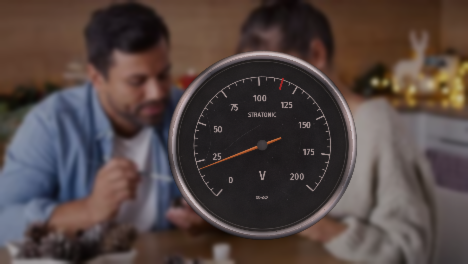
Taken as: 20 (V)
